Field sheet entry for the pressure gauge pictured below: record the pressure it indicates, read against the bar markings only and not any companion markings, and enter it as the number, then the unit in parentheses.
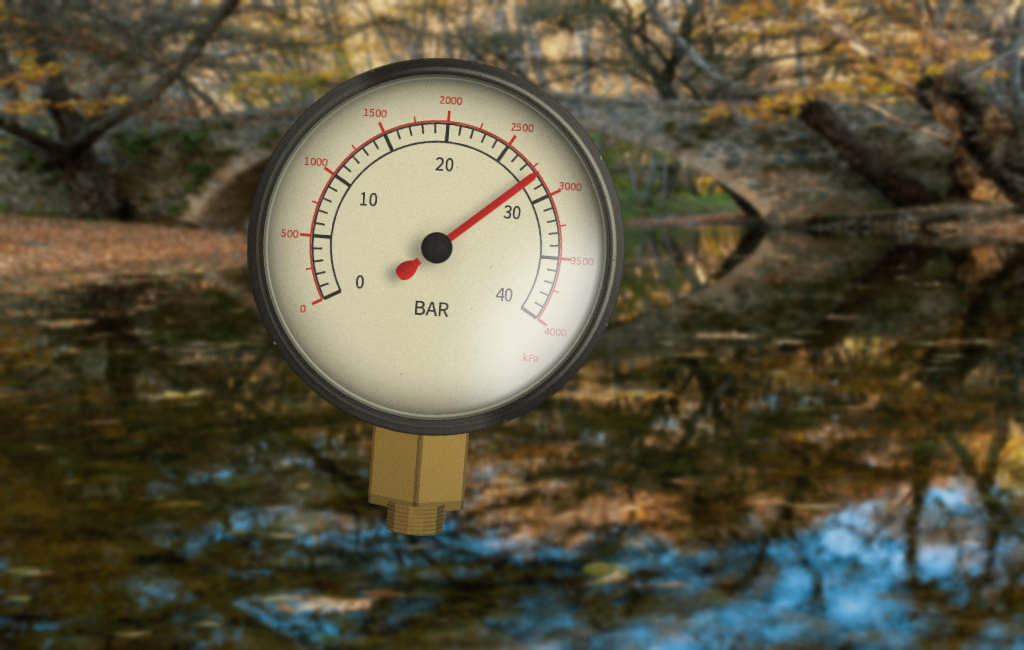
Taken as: 28 (bar)
